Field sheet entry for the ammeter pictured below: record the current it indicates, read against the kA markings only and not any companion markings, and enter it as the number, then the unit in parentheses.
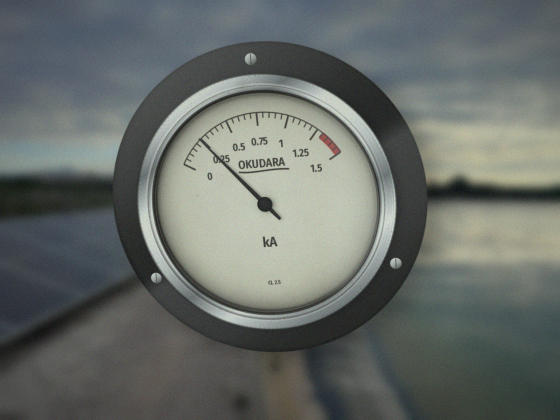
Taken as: 0.25 (kA)
